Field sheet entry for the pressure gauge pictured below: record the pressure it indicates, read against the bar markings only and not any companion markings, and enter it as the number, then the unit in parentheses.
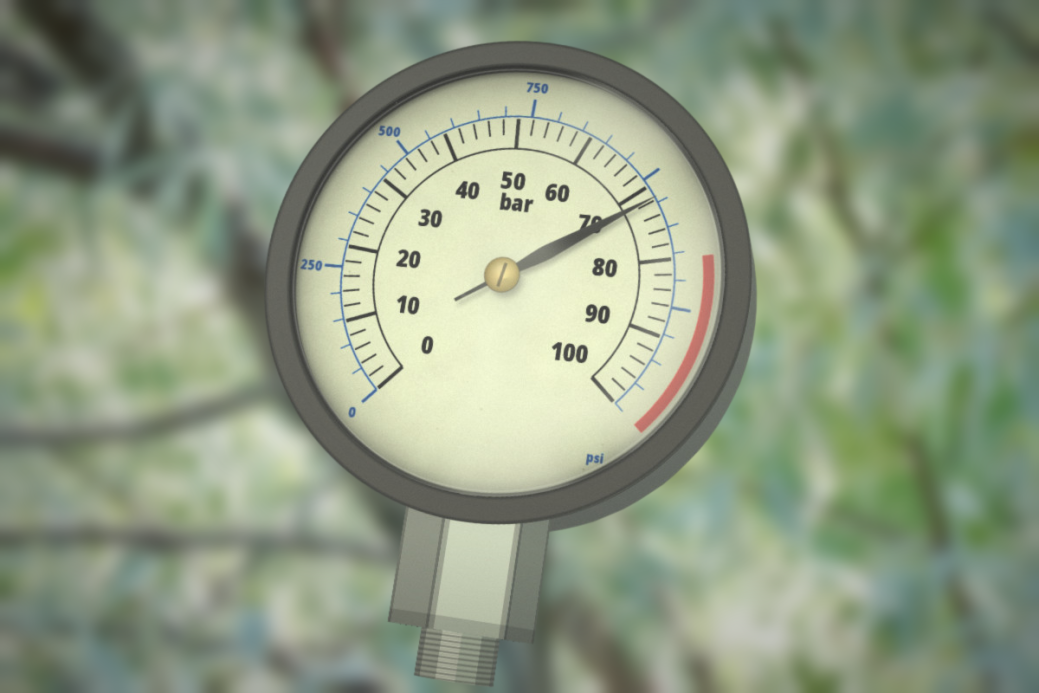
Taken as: 72 (bar)
